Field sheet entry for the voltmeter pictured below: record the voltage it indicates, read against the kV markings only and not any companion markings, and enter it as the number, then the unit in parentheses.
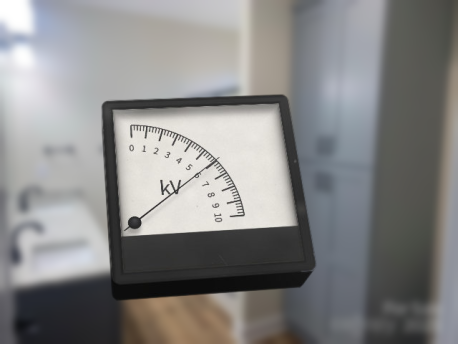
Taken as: 6 (kV)
